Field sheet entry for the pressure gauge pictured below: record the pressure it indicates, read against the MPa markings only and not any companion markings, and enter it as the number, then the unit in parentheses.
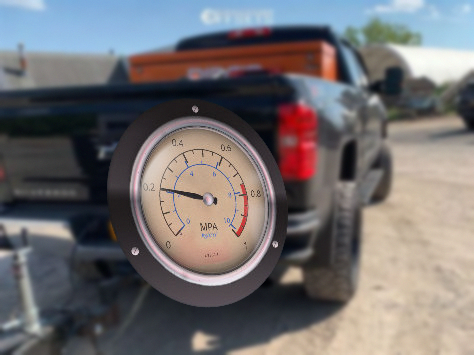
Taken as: 0.2 (MPa)
